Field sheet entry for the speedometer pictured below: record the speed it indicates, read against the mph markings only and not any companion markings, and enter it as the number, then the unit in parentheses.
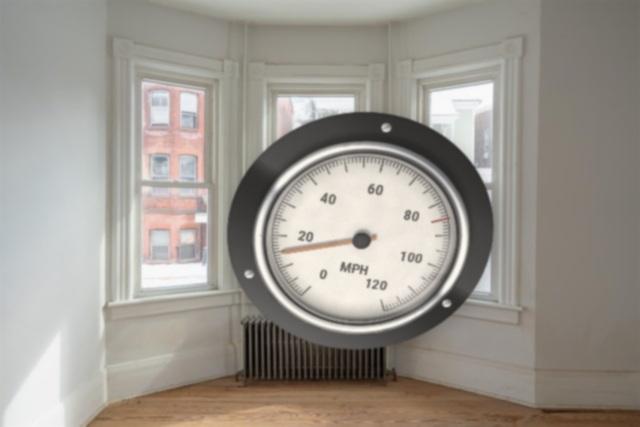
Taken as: 15 (mph)
